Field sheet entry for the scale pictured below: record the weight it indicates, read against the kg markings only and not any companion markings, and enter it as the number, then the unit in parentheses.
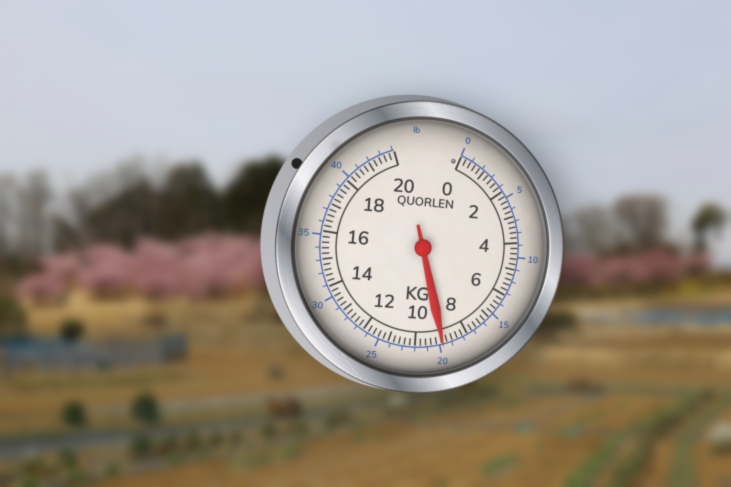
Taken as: 9 (kg)
